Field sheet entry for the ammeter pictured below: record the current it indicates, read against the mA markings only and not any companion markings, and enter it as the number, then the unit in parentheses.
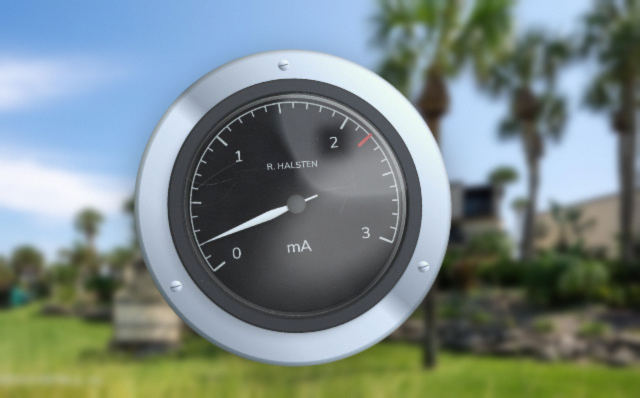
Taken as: 0.2 (mA)
